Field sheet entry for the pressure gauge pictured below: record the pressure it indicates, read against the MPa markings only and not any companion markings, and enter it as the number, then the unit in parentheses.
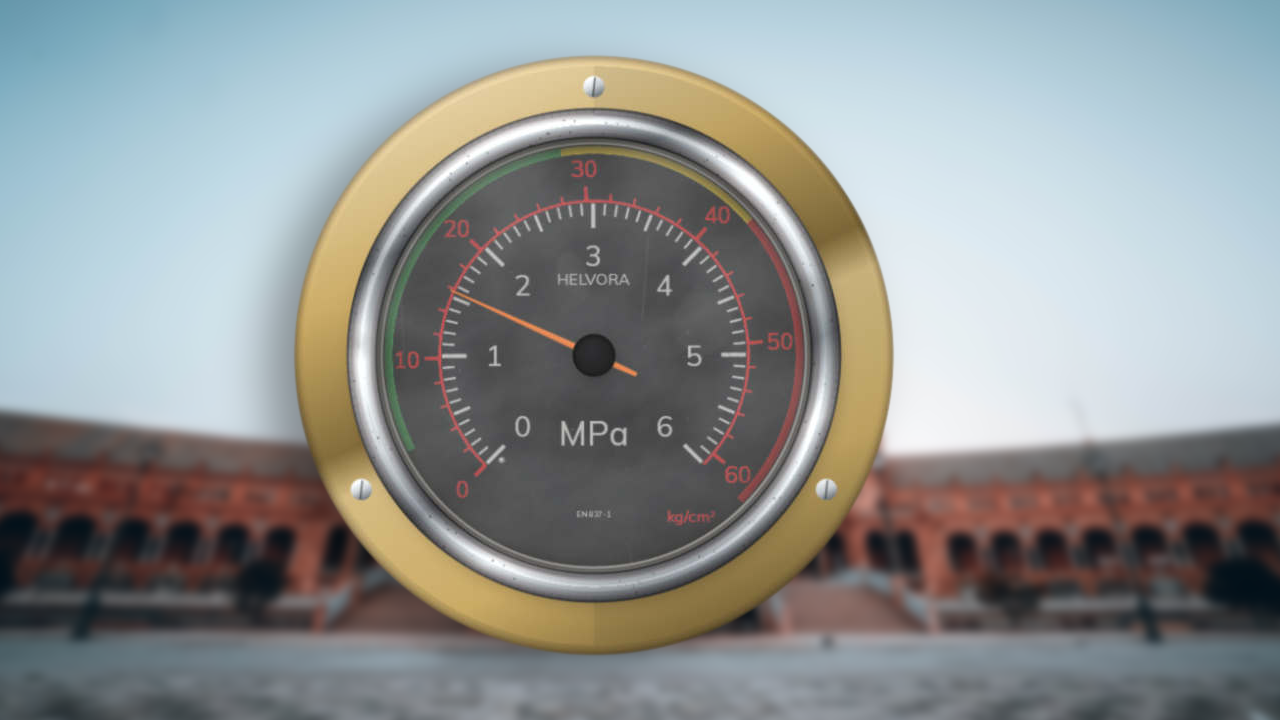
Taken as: 1.55 (MPa)
